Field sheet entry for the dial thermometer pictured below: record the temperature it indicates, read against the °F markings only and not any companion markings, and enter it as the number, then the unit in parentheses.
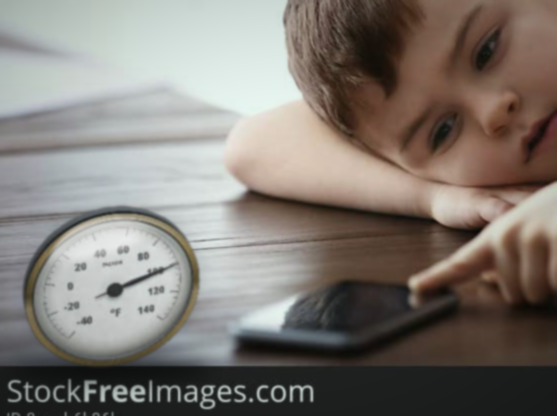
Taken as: 100 (°F)
